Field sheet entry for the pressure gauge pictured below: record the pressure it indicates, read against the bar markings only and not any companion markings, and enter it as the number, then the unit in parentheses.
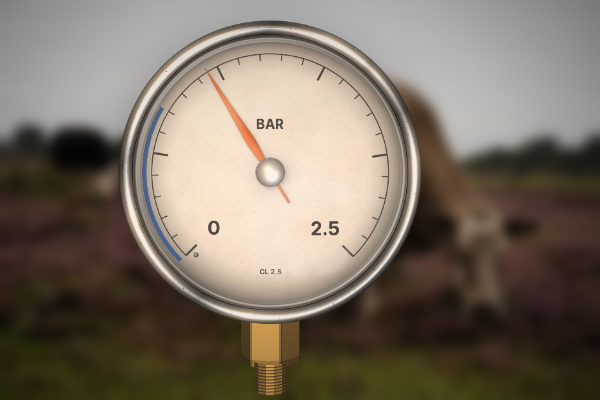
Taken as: 0.95 (bar)
